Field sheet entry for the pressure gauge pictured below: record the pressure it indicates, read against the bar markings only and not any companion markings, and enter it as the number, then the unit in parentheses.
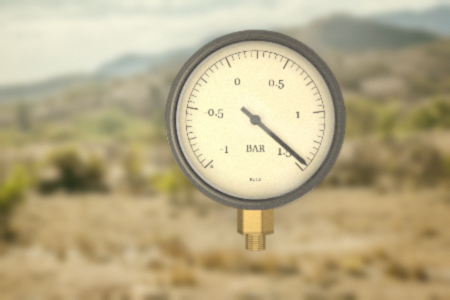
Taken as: 1.45 (bar)
